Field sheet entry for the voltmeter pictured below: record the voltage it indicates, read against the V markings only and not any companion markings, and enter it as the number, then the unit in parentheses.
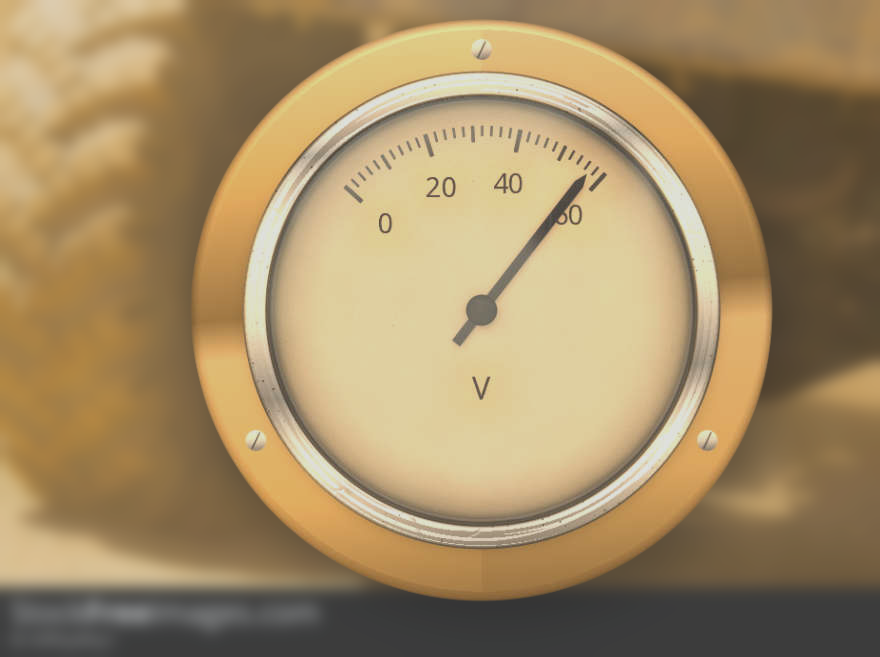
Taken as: 57 (V)
